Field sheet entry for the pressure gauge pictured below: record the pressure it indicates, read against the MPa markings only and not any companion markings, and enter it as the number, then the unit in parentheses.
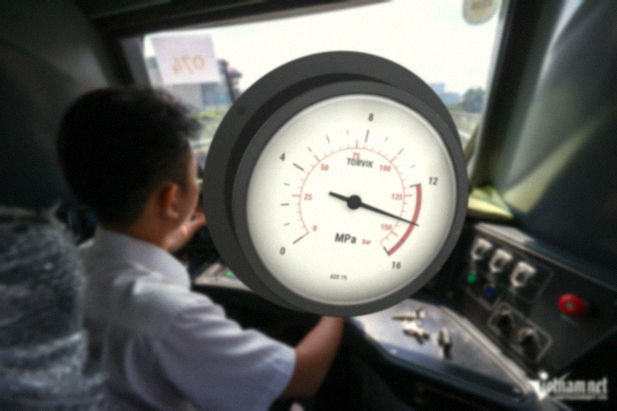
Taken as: 14 (MPa)
